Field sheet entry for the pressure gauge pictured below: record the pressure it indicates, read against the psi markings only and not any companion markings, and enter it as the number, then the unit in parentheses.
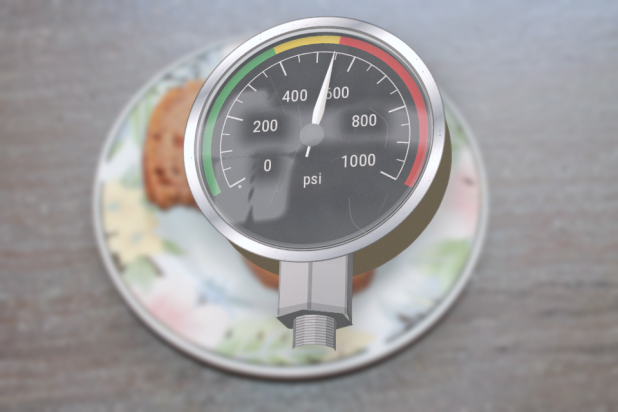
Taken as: 550 (psi)
